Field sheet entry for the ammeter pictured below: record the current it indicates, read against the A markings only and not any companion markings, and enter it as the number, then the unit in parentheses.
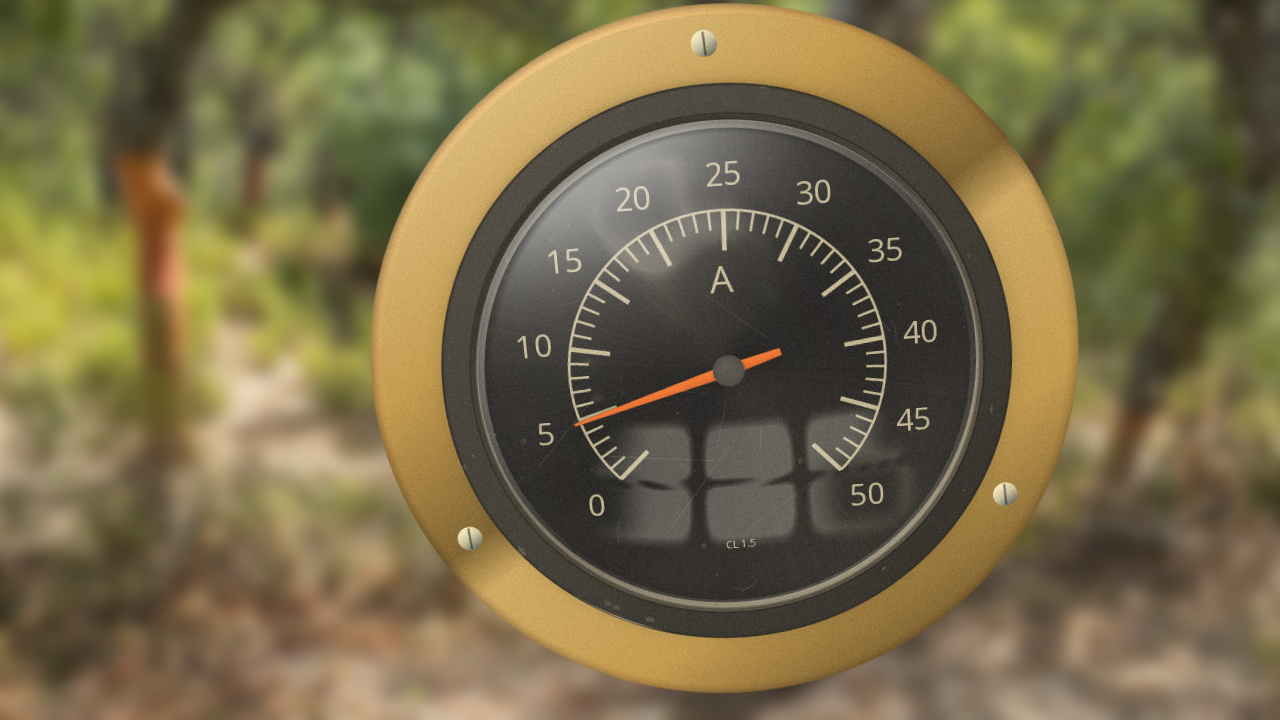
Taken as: 5 (A)
